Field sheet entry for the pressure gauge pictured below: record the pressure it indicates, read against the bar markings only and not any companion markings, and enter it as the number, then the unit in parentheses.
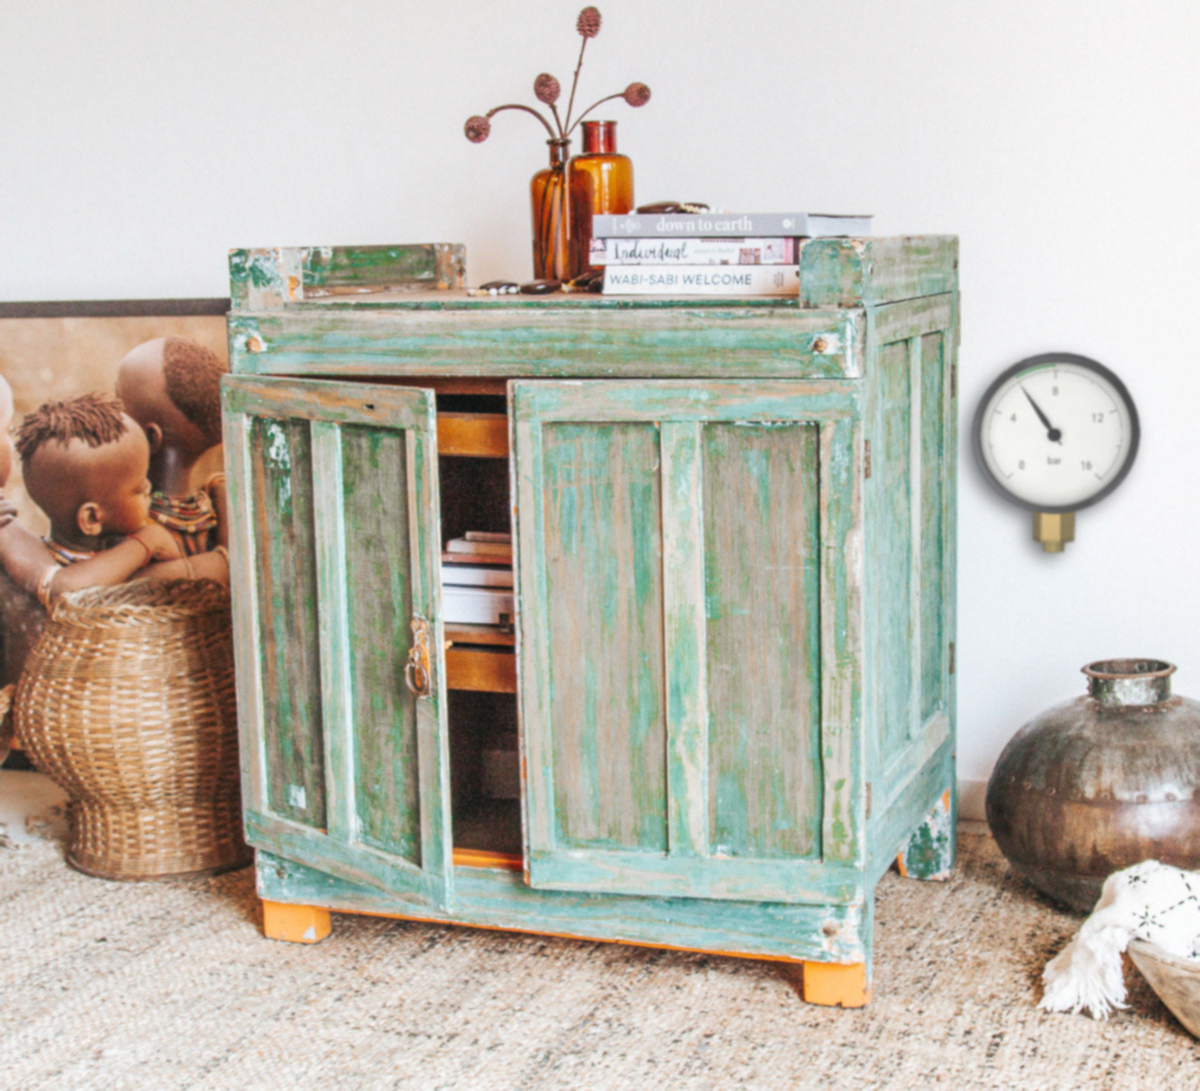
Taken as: 6 (bar)
